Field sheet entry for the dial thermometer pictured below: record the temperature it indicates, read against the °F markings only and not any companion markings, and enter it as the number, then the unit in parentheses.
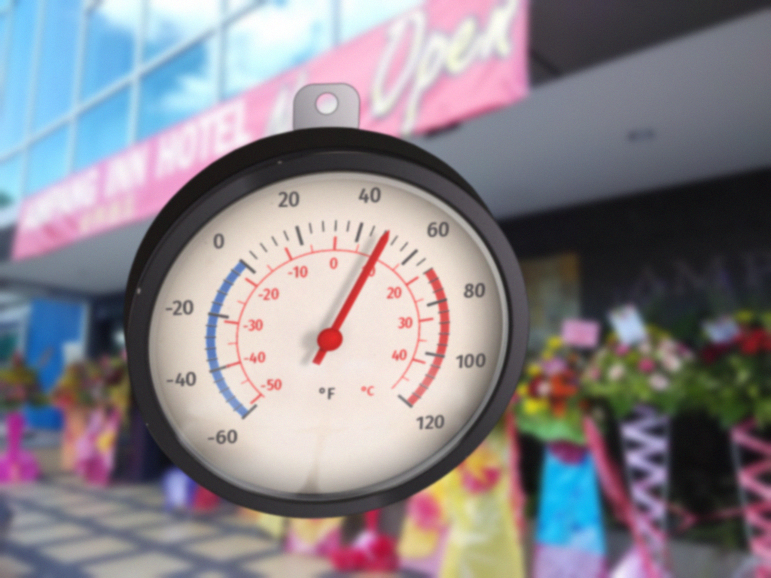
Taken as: 48 (°F)
